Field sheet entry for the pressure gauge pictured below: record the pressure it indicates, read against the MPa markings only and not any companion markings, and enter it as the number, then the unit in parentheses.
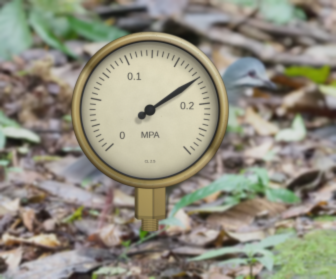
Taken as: 0.175 (MPa)
